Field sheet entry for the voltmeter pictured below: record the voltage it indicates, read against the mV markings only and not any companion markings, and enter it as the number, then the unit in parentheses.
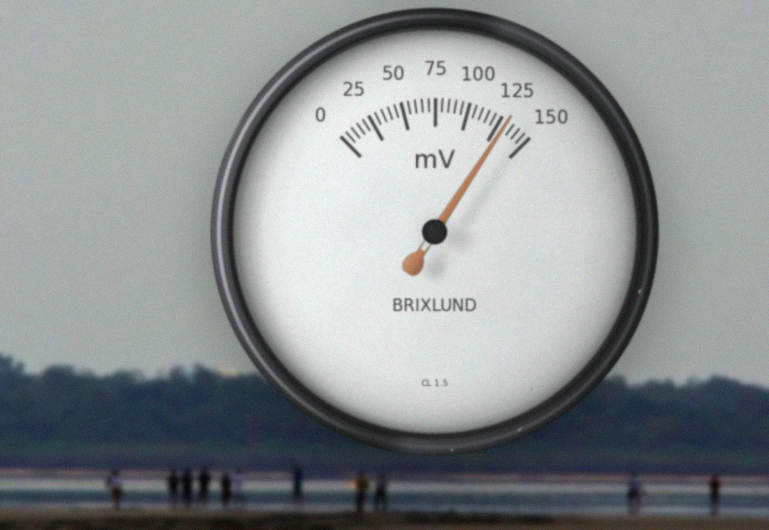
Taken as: 130 (mV)
